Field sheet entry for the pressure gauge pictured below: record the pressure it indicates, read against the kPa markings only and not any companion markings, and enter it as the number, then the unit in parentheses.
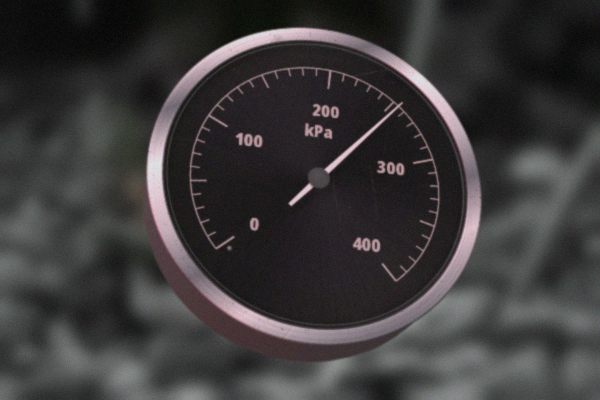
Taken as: 255 (kPa)
